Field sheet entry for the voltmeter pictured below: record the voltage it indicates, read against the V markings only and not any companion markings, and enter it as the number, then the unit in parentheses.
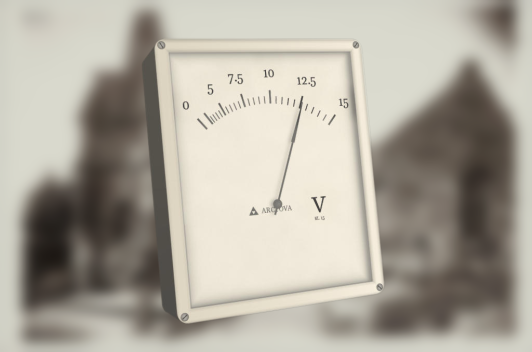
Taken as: 12.5 (V)
